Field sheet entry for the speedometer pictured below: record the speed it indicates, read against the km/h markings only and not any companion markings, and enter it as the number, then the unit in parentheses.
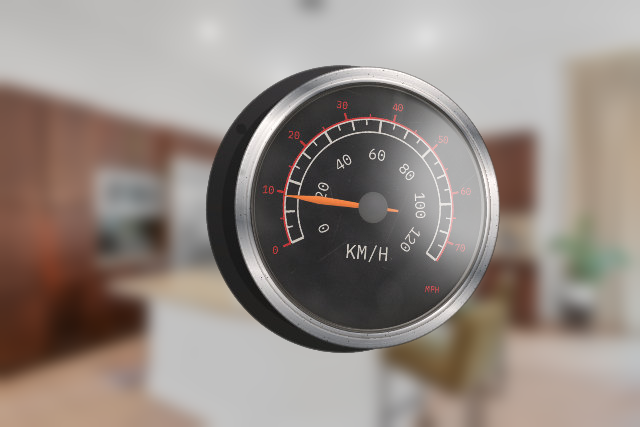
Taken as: 15 (km/h)
